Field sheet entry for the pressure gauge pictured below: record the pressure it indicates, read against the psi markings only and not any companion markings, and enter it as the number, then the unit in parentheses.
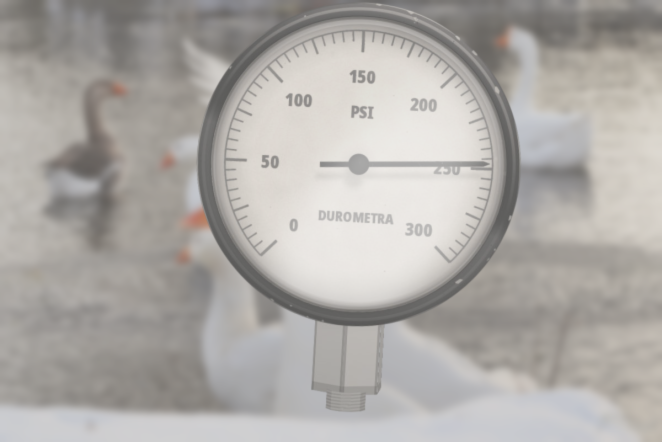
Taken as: 247.5 (psi)
